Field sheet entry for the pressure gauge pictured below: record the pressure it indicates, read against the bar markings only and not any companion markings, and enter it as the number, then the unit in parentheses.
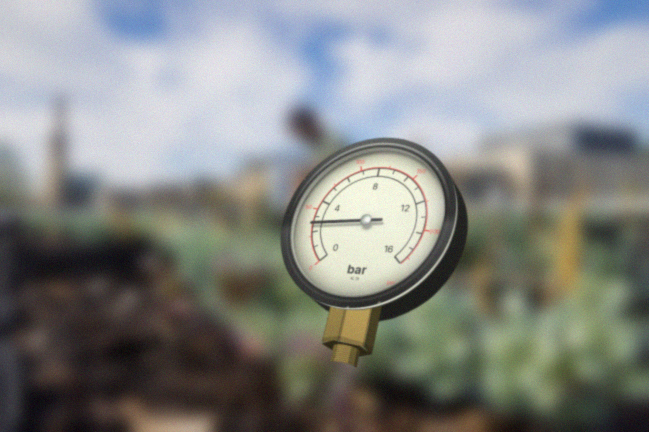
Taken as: 2.5 (bar)
